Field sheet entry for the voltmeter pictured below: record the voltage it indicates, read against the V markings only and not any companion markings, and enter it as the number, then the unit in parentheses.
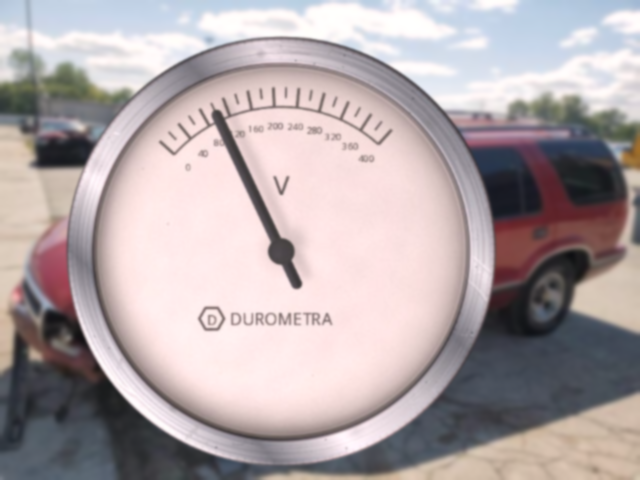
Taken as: 100 (V)
